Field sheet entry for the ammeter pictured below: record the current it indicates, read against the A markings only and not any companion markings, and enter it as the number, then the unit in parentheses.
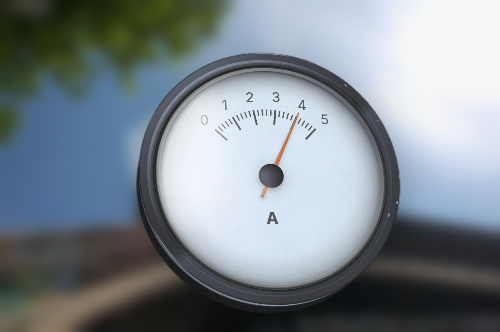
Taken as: 4 (A)
